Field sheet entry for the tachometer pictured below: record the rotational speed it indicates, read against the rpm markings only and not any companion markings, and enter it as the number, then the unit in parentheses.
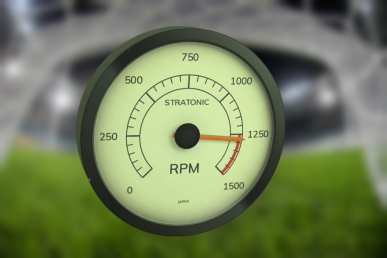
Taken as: 1275 (rpm)
